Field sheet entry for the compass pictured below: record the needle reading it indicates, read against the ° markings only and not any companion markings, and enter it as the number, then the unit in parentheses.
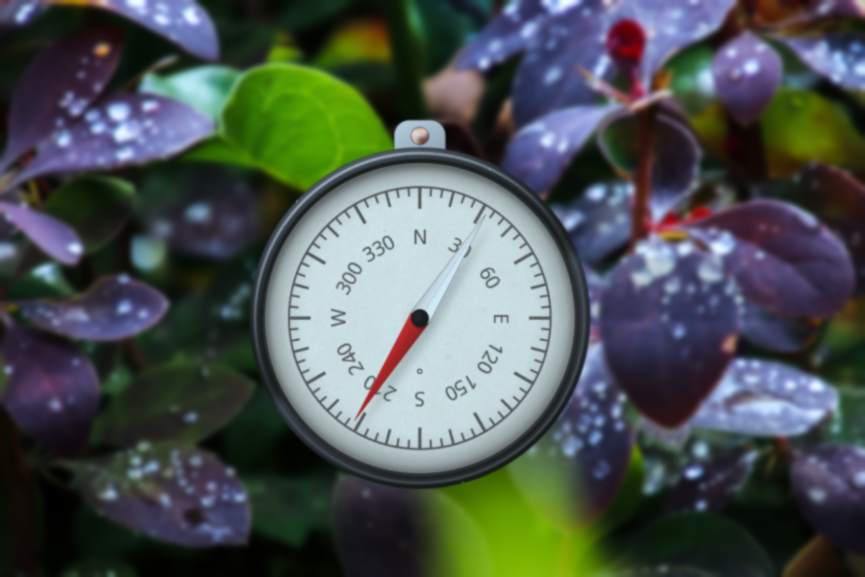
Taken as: 212.5 (°)
